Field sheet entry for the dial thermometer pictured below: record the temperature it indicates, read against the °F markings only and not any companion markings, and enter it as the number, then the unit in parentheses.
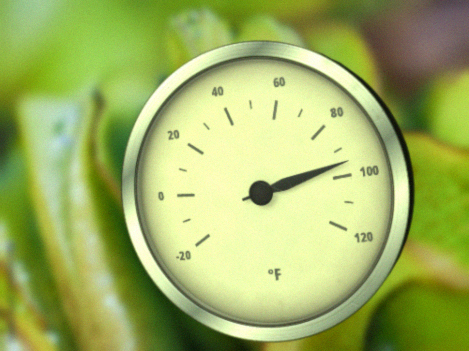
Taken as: 95 (°F)
